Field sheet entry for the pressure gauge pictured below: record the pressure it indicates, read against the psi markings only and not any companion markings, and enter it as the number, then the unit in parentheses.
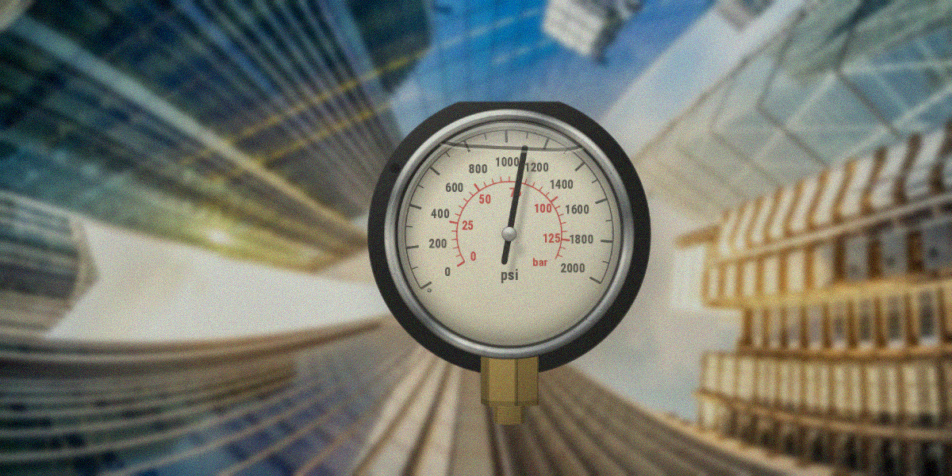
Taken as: 1100 (psi)
